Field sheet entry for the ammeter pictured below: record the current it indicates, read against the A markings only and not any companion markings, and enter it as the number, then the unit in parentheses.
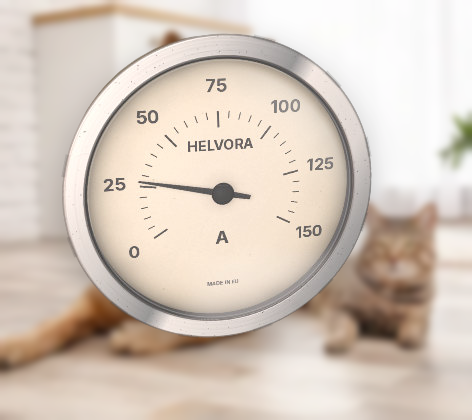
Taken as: 27.5 (A)
